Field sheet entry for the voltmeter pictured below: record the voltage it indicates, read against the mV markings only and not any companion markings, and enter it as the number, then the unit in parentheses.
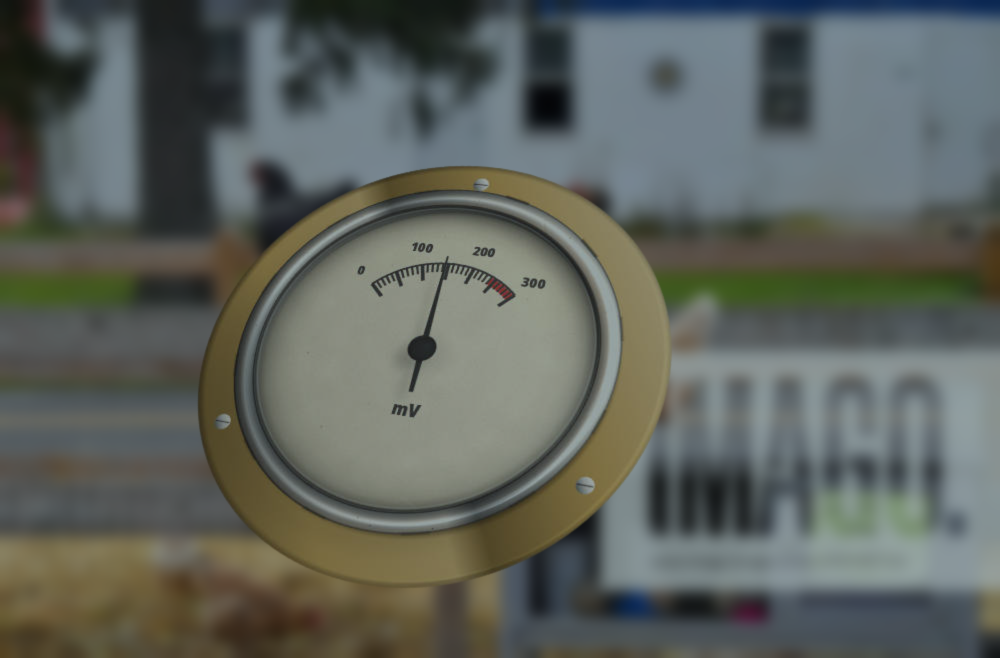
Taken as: 150 (mV)
